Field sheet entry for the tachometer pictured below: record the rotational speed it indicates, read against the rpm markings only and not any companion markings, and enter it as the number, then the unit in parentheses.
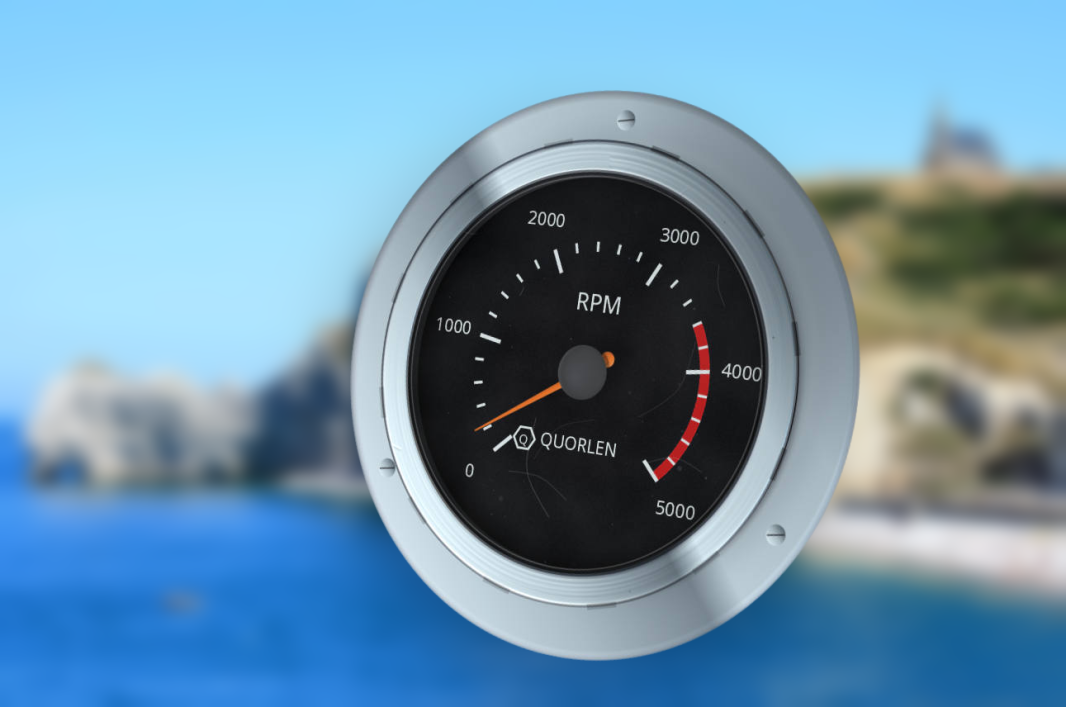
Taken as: 200 (rpm)
